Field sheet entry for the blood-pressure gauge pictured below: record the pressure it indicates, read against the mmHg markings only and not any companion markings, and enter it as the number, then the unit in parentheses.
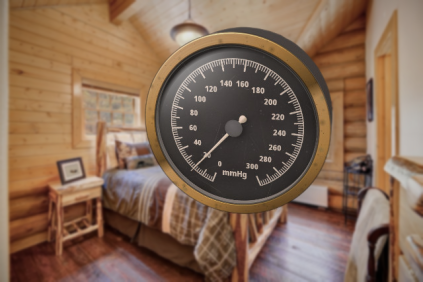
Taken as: 20 (mmHg)
